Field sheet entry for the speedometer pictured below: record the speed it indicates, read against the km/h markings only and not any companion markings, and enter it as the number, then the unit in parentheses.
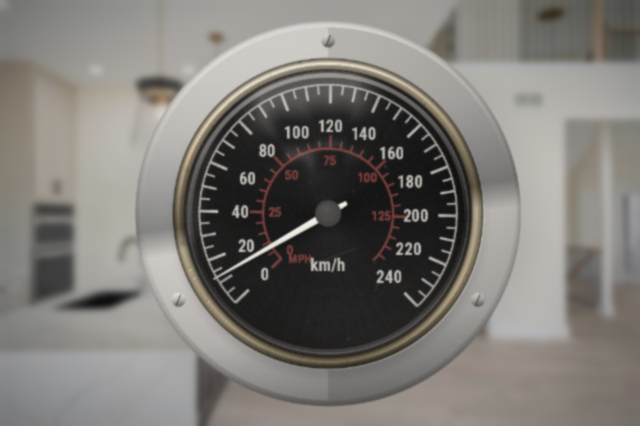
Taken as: 12.5 (km/h)
